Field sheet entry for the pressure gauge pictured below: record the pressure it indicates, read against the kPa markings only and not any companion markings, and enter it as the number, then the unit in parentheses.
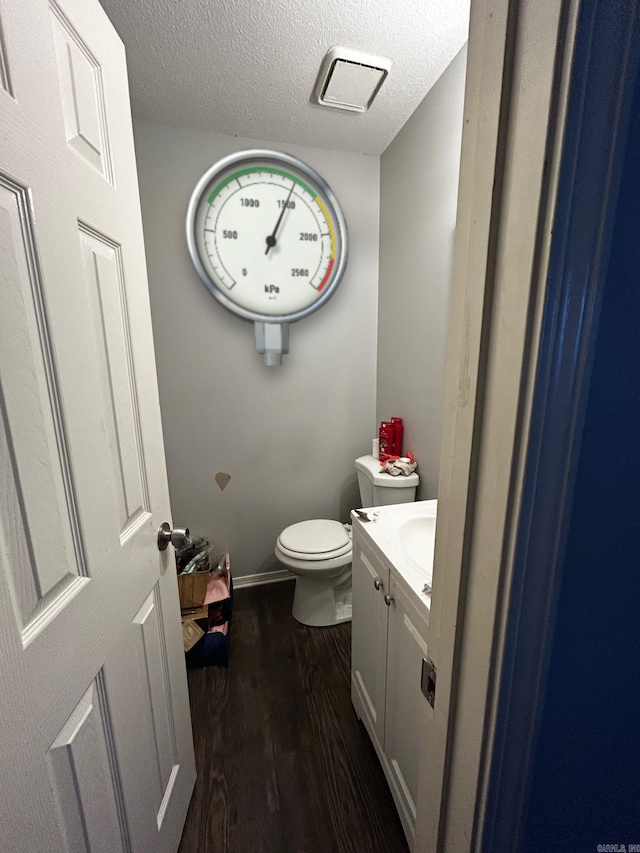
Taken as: 1500 (kPa)
